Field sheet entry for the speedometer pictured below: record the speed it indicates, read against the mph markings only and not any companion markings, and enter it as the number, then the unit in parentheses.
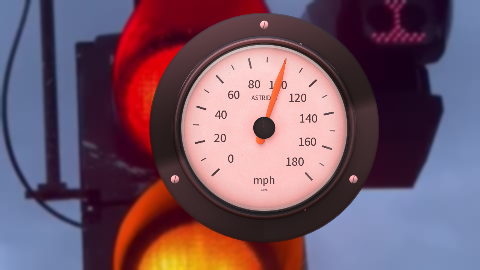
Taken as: 100 (mph)
